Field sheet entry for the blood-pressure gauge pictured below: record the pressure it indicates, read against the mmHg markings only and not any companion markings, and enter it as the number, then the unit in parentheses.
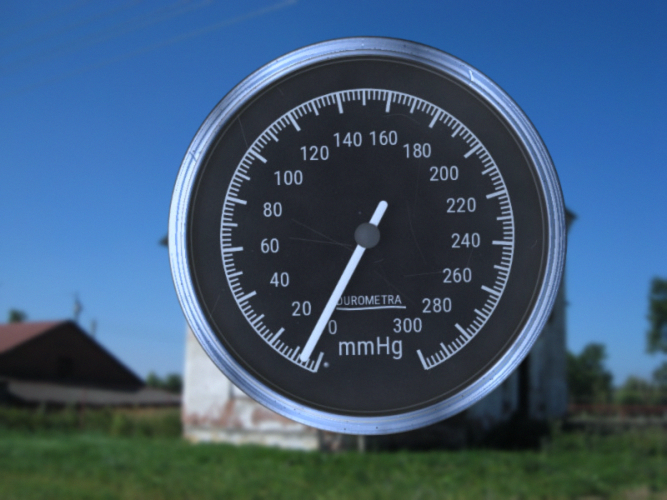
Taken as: 6 (mmHg)
